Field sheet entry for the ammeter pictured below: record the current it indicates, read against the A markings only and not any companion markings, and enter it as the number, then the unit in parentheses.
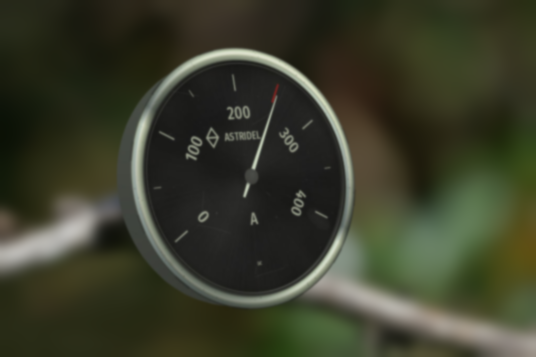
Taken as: 250 (A)
